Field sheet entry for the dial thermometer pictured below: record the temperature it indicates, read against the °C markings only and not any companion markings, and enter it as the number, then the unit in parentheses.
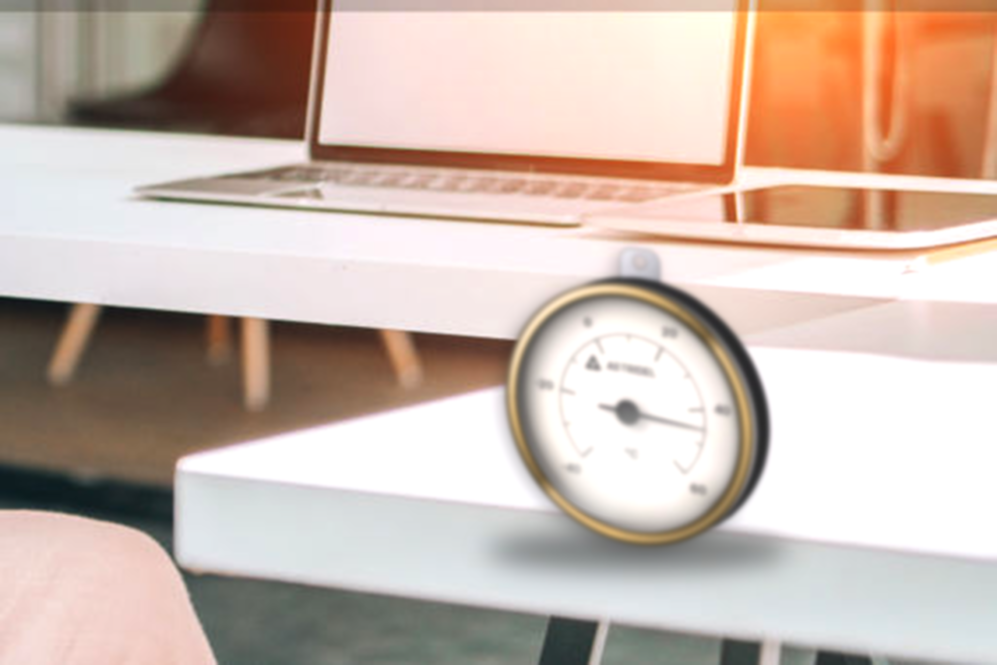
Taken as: 45 (°C)
